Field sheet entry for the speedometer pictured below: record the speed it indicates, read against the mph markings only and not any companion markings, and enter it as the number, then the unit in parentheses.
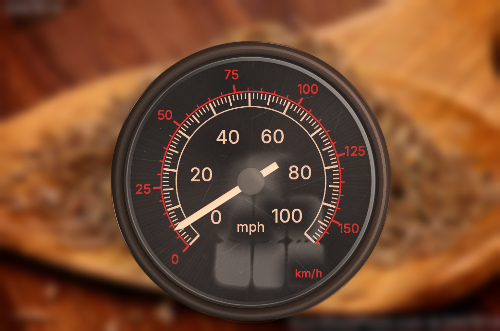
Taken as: 5 (mph)
